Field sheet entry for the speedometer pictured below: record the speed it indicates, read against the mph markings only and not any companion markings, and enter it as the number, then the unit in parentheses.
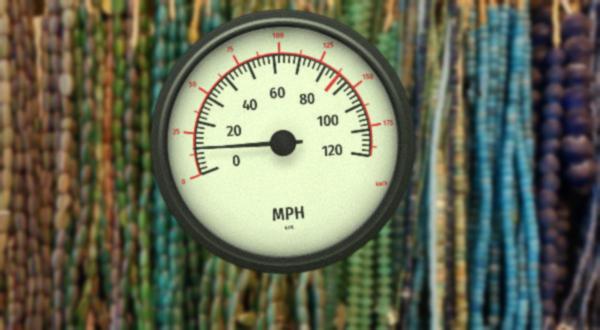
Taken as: 10 (mph)
